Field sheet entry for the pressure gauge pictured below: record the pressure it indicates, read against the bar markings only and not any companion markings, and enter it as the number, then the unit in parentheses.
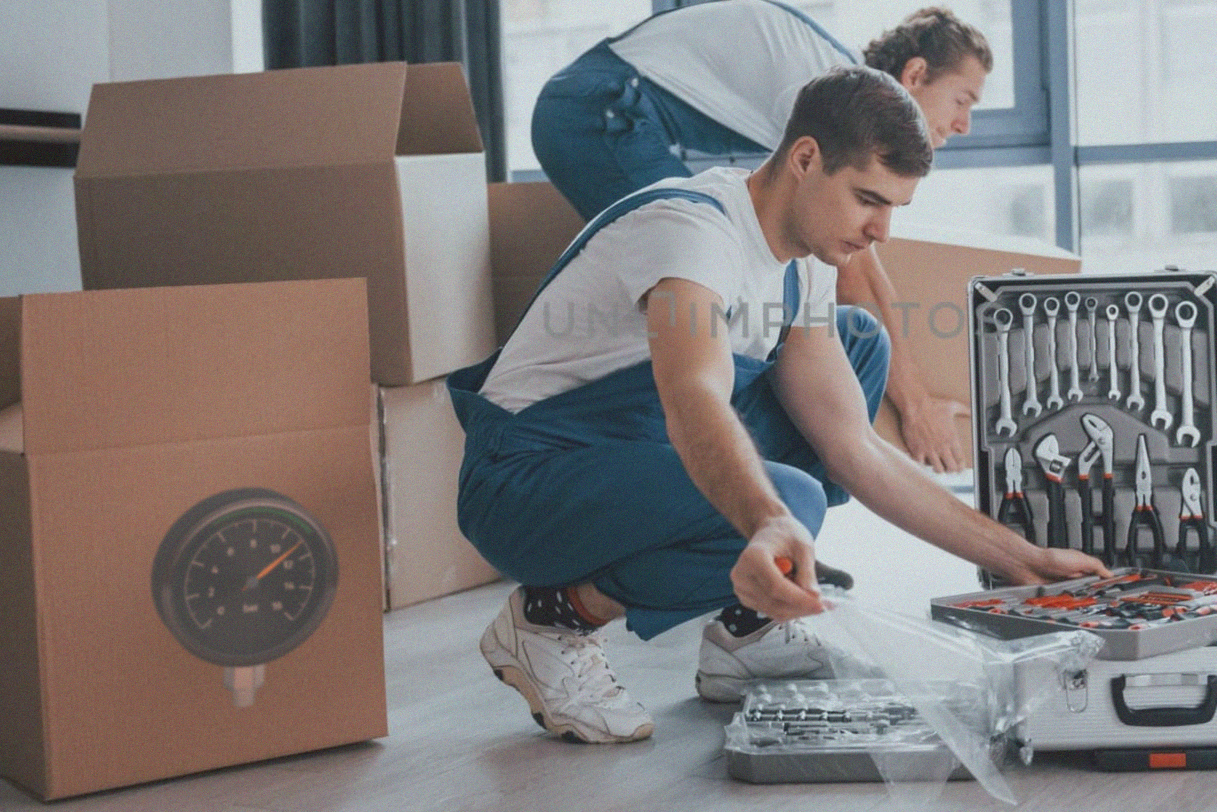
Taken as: 11 (bar)
